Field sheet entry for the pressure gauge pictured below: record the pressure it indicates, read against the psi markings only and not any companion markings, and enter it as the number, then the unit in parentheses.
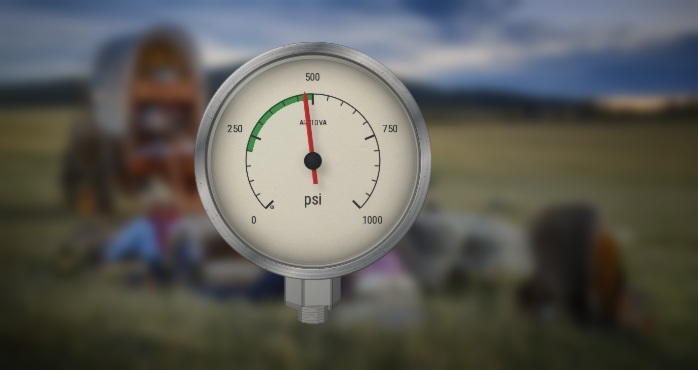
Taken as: 475 (psi)
